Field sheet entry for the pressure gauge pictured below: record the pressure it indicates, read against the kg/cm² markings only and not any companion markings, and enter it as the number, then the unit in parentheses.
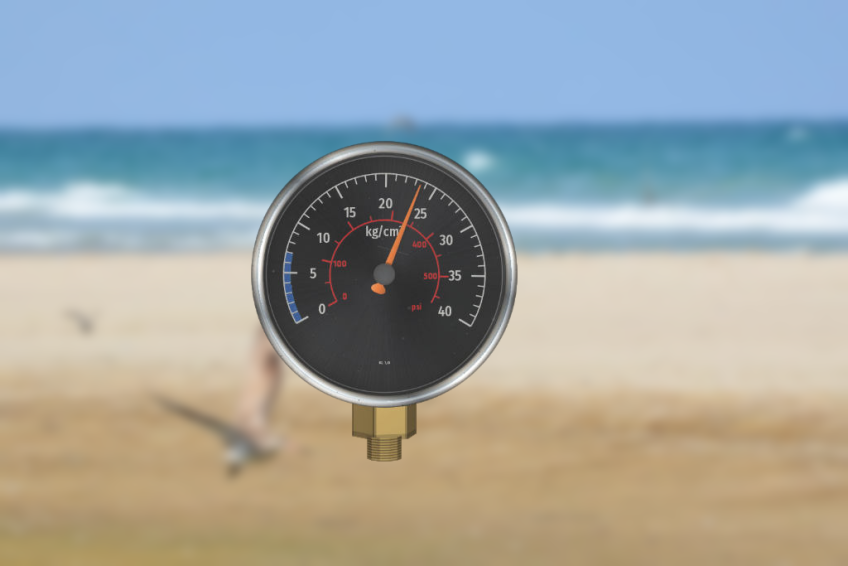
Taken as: 23.5 (kg/cm²)
